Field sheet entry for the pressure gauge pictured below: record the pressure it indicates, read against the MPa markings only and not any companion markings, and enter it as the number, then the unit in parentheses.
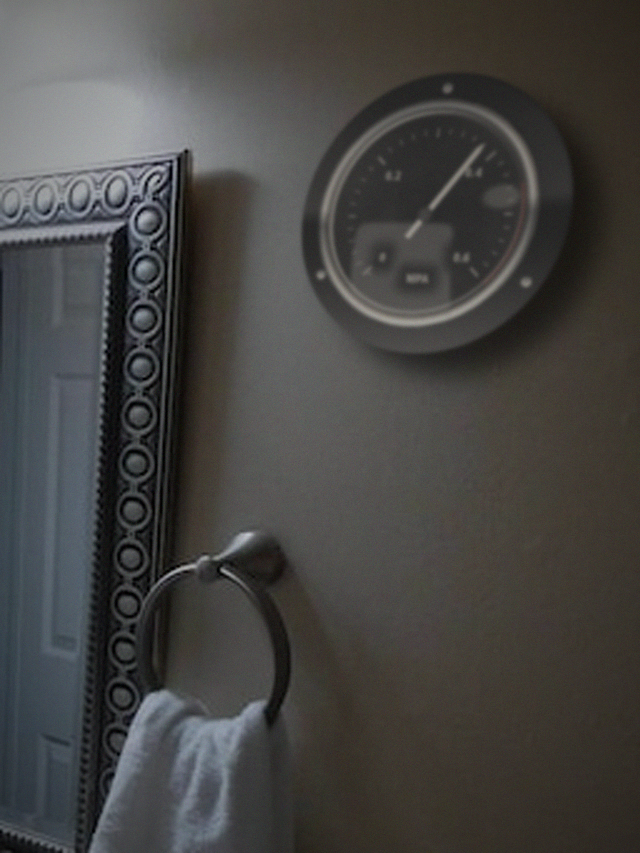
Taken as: 0.38 (MPa)
